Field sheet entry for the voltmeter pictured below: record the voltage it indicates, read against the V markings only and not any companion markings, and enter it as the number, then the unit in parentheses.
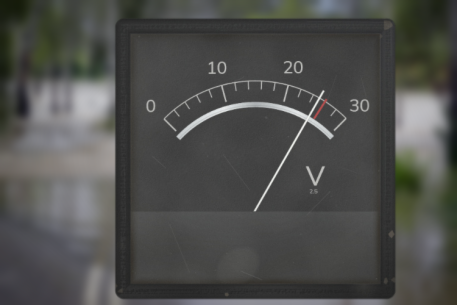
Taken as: 25 (V)
